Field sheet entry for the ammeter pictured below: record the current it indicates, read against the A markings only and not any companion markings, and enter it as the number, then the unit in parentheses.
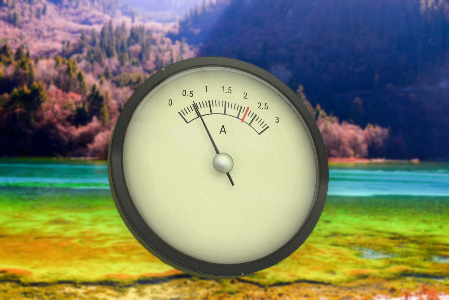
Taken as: 0.5 (A)
